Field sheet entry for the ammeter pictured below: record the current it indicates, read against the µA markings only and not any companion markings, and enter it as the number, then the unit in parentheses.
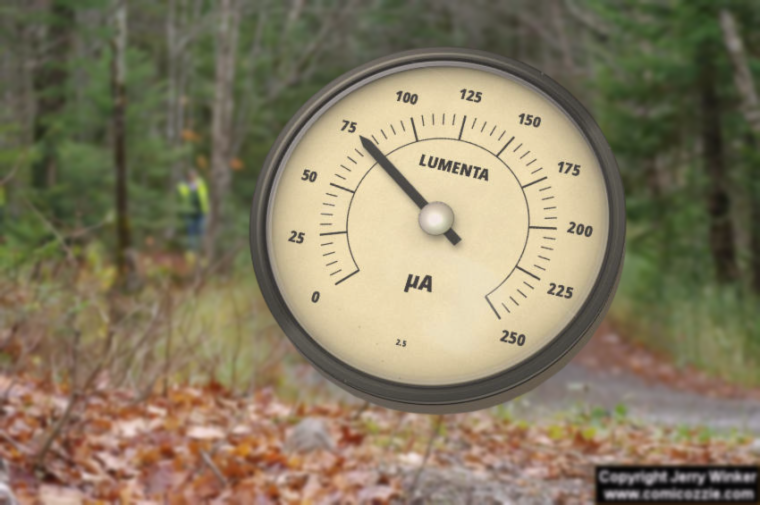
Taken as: 75 (µA)
